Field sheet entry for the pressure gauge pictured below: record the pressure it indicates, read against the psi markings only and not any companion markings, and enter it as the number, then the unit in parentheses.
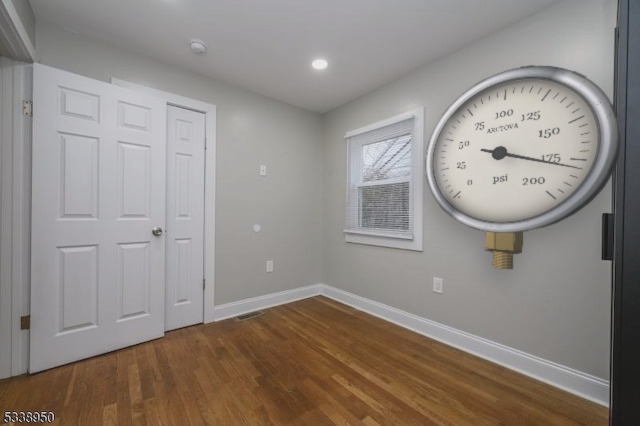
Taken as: 180 (psi)
